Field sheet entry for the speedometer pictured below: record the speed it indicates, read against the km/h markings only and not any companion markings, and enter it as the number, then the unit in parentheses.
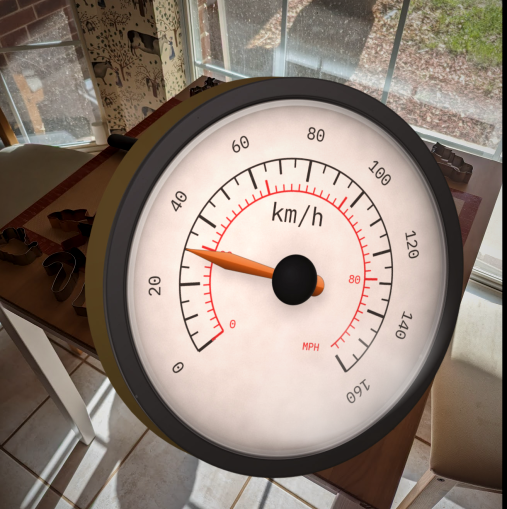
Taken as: 30 (km/h)
